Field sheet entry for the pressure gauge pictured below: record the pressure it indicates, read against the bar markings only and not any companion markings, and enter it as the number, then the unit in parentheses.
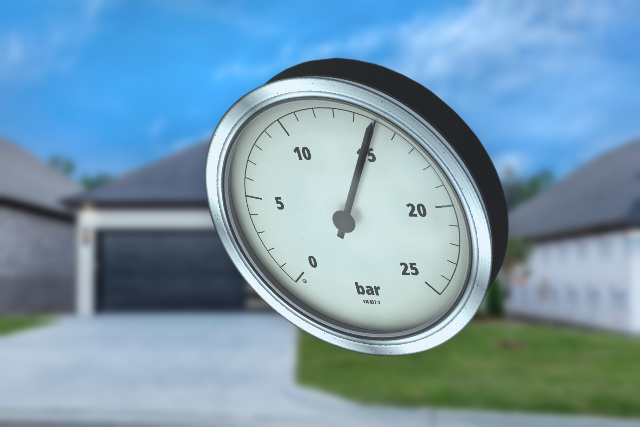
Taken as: 15 (bar)
